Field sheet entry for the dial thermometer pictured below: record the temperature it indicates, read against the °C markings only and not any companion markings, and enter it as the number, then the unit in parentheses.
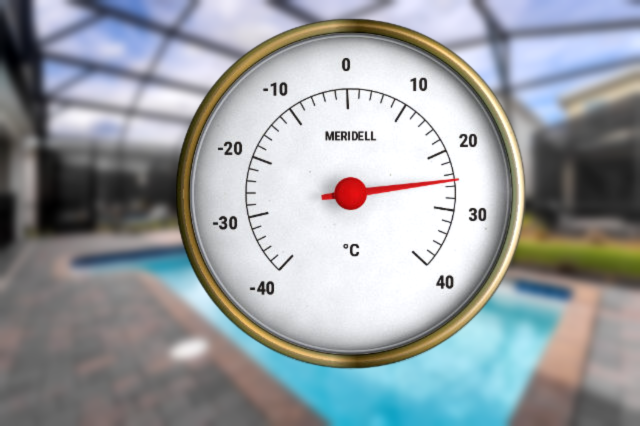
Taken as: 25 (°C)
